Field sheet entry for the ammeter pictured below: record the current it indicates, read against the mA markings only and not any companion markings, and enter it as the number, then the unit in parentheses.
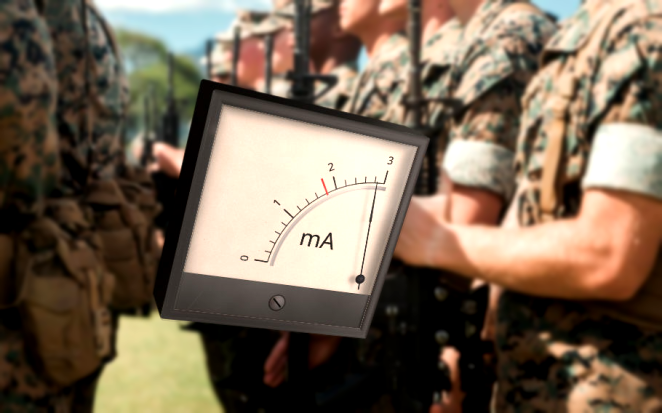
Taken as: 2.8 (mA)
